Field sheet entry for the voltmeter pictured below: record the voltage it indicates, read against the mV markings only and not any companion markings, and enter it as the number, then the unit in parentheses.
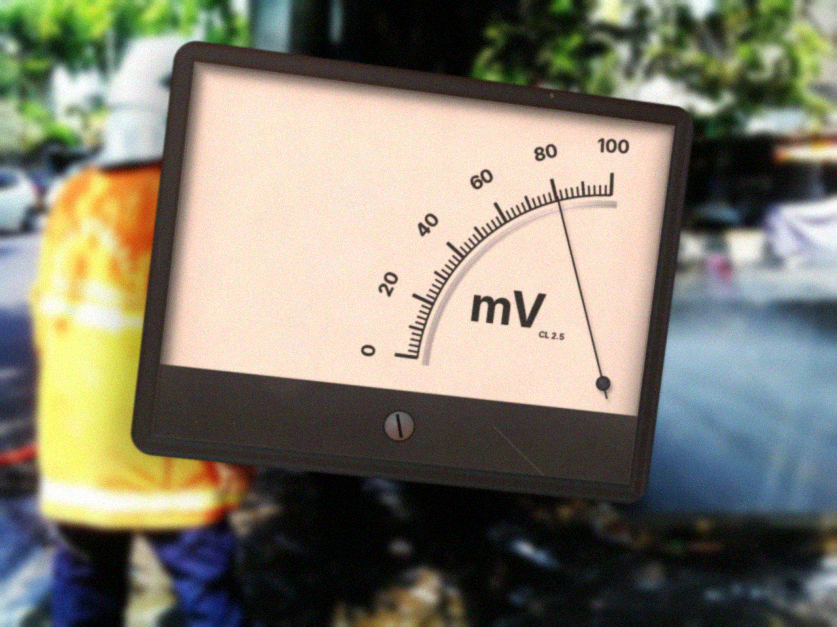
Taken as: 80 (mV)
